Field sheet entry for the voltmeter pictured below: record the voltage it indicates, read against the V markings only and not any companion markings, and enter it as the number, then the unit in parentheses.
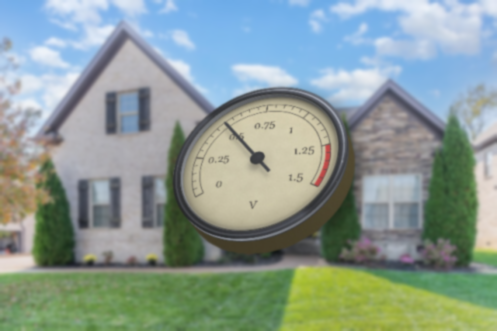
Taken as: 0.5 (V)
